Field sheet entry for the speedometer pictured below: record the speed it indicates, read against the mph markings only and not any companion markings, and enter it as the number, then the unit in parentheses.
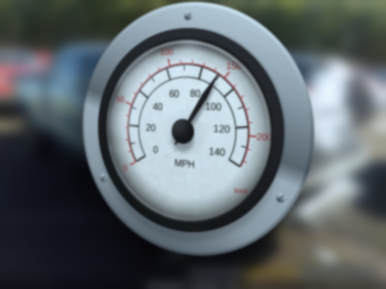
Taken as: 90 (mph)
